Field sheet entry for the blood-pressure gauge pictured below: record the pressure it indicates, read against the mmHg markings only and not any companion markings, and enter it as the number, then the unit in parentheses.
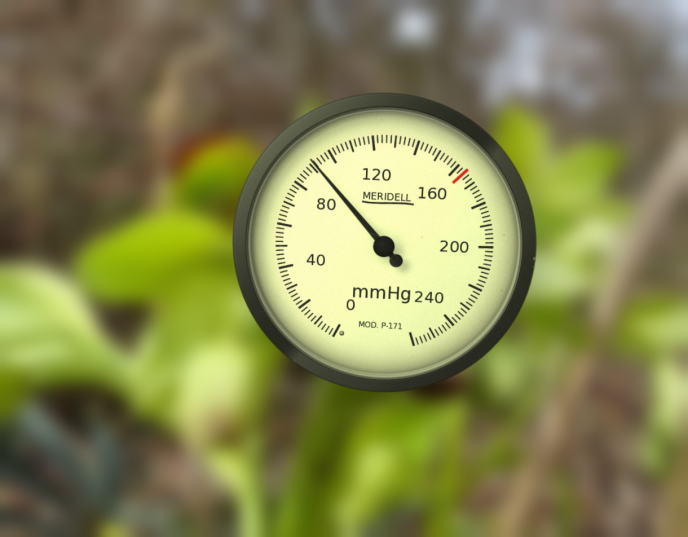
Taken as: 92 (mmHg)
